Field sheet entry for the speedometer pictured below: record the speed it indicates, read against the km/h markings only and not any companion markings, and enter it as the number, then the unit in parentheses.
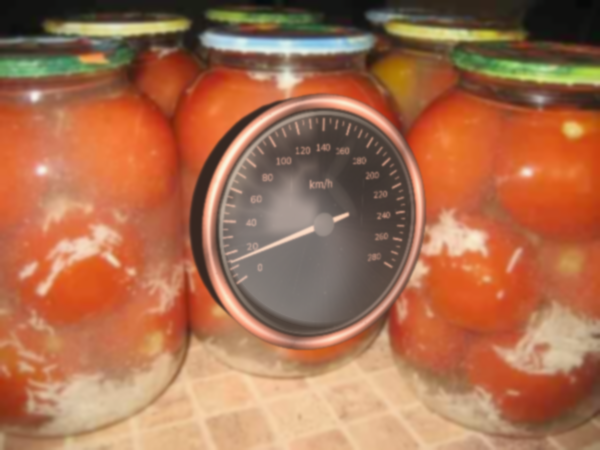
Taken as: 15 (km/h)
